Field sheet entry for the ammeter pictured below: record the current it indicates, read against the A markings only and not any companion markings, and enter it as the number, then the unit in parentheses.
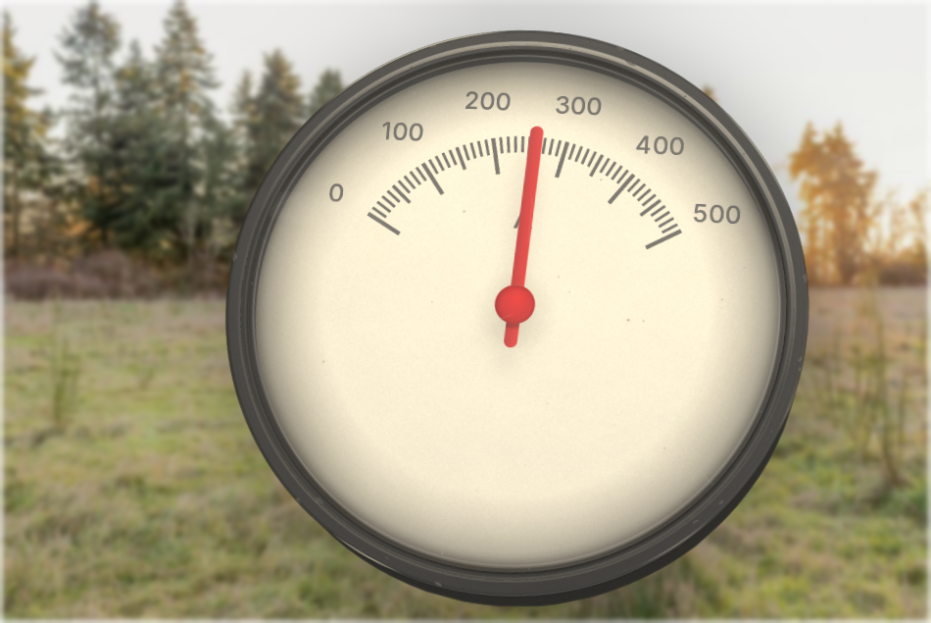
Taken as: 260 (A)
